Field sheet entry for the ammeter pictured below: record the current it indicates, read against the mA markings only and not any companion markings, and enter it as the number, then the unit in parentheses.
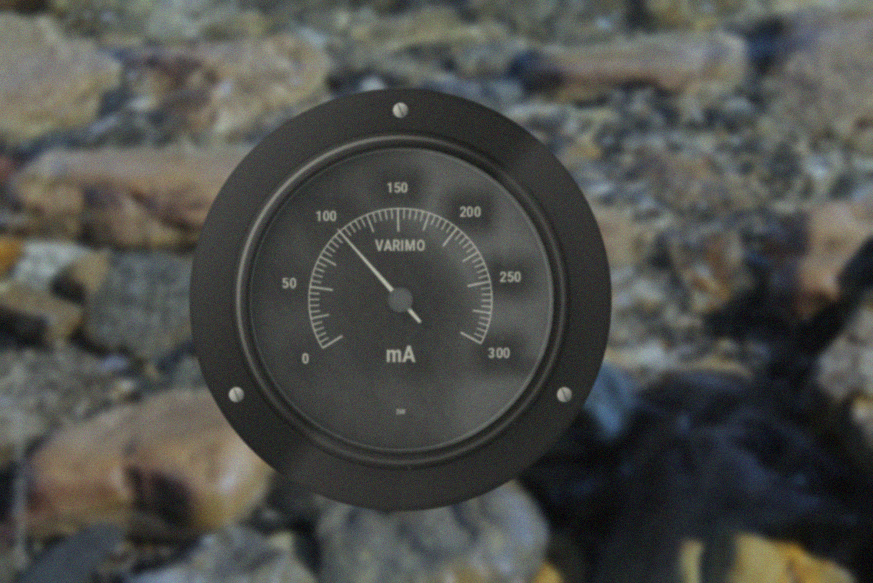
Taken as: 100 (mA)
